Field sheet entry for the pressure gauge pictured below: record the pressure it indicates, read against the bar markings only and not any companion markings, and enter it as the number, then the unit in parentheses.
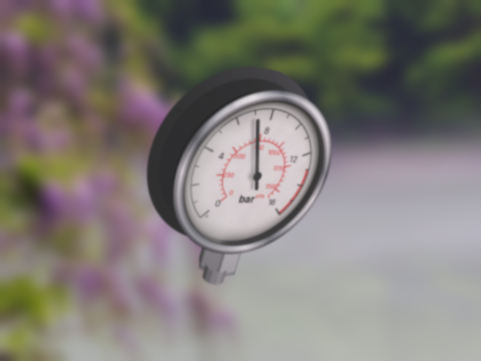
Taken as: 7 (bar)
